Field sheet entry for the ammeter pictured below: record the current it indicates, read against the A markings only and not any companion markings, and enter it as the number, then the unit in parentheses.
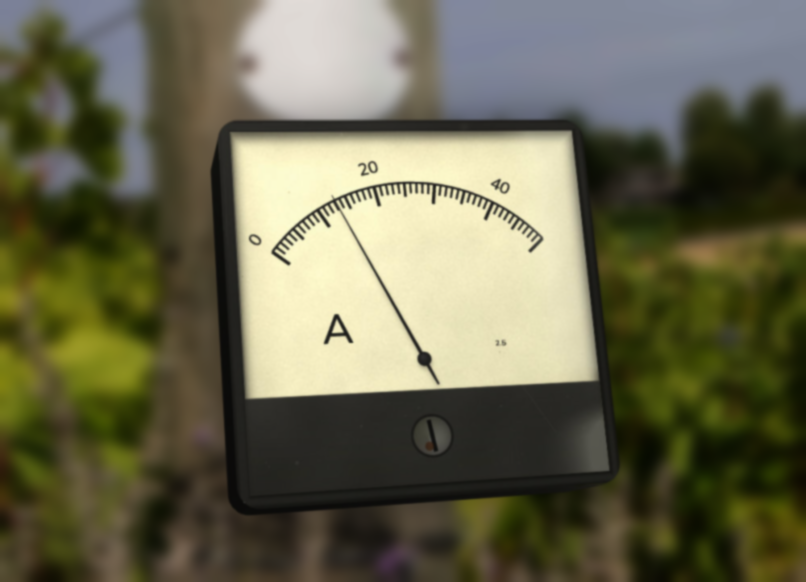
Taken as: 13 (A)
